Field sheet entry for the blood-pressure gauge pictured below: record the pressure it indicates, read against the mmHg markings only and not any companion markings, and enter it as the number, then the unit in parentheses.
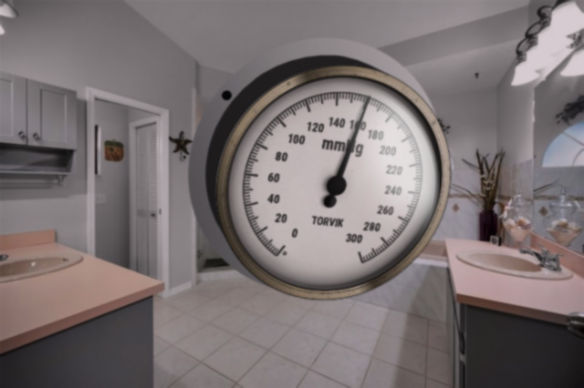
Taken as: 160 (mmHg)
